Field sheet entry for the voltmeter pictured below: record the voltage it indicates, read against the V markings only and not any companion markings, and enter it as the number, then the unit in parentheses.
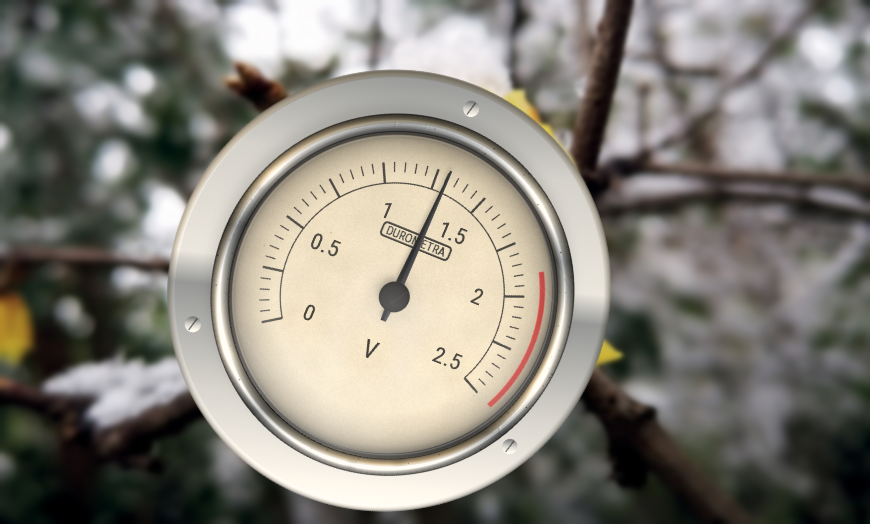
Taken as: 1.3 (V)
